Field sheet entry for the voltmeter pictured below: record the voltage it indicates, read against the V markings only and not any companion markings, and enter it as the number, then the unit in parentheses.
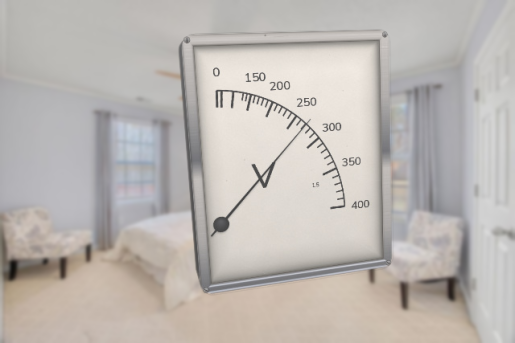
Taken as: 270 (V)
